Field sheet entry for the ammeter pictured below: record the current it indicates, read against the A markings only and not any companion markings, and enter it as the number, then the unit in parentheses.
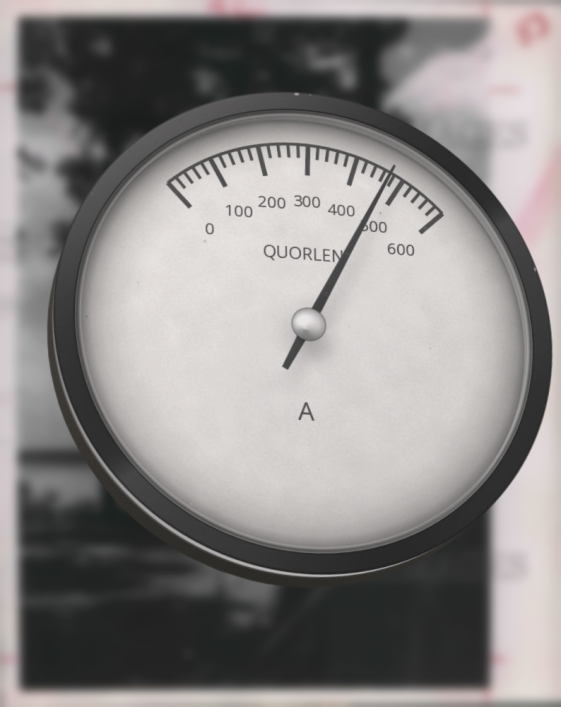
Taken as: 470 (A)
